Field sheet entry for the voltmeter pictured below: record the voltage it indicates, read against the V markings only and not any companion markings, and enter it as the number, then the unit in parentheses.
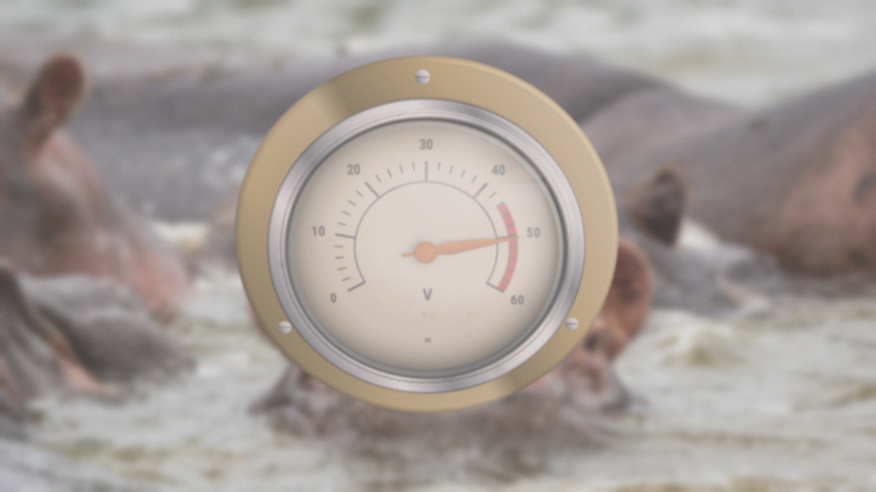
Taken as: 50 (V)
